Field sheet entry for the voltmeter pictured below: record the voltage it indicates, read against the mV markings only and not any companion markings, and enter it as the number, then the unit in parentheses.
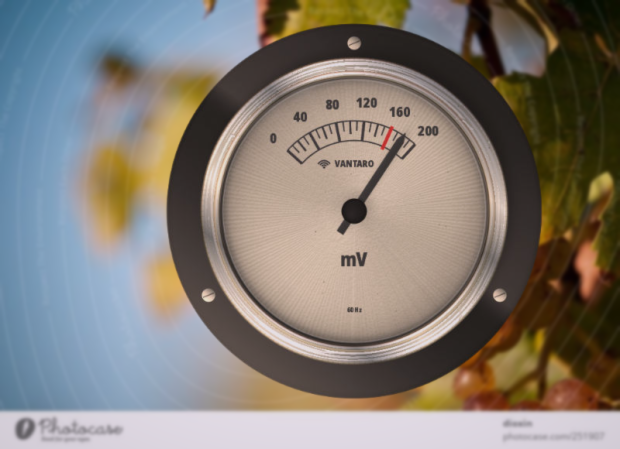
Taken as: 180 (mV)
